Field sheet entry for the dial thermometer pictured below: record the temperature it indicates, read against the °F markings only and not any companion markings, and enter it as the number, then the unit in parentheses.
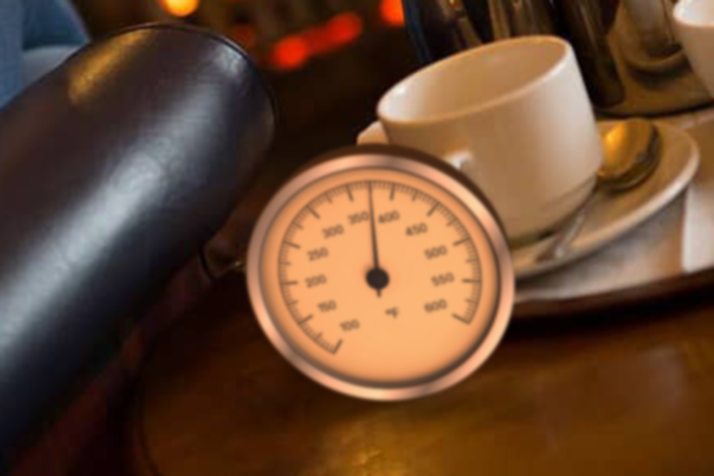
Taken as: 375 (°F)
